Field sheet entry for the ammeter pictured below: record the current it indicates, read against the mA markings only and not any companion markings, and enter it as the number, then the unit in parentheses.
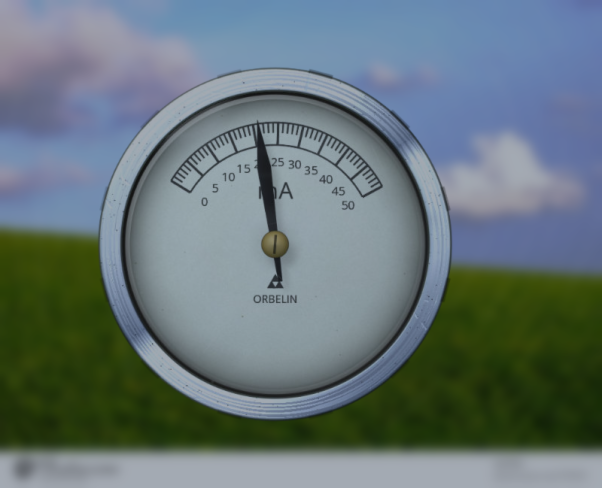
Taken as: 21 (mA)
